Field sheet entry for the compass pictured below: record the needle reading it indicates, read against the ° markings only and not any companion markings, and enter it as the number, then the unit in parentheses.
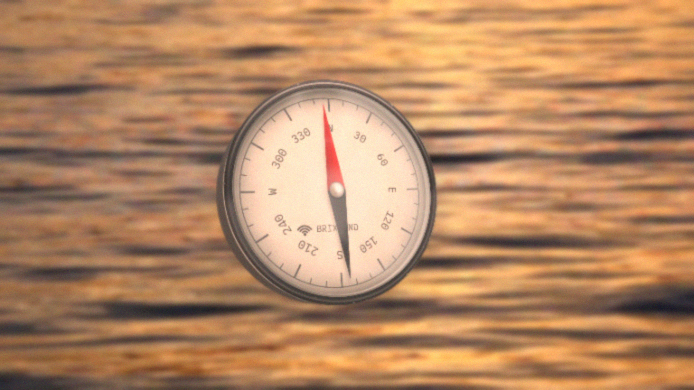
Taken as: 355 (°)
